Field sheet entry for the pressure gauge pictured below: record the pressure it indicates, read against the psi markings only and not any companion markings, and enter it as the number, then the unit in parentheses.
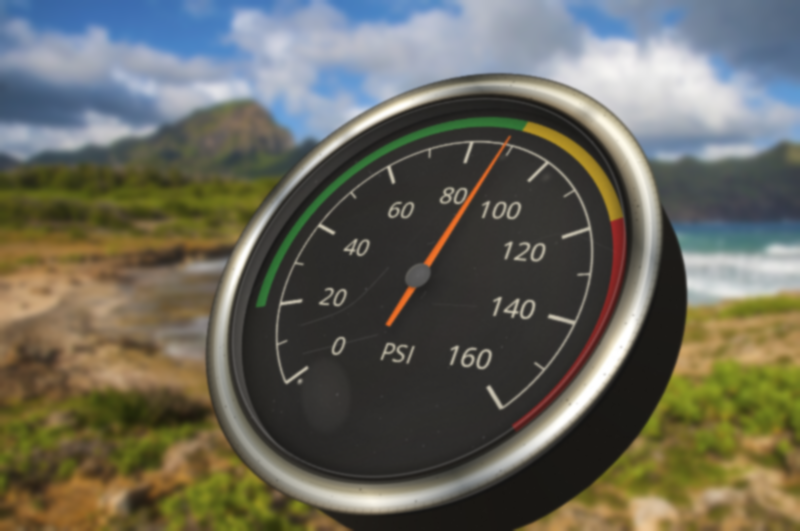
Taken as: 90 (psi)
